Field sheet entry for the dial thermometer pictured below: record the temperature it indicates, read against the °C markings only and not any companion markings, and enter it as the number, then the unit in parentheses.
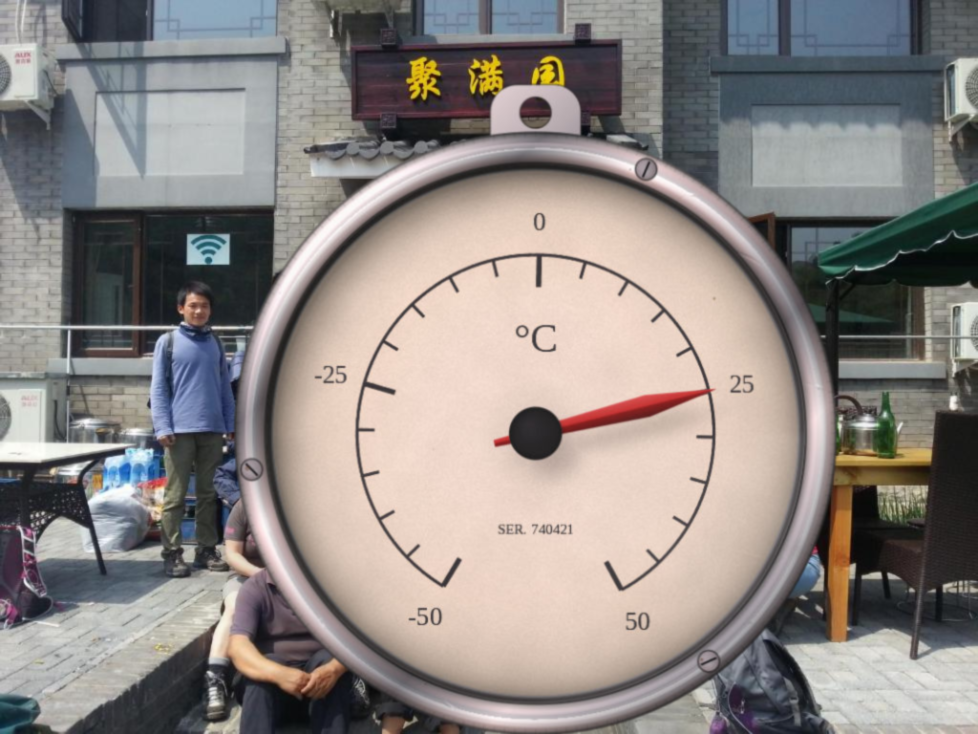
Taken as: 25 (°C)
